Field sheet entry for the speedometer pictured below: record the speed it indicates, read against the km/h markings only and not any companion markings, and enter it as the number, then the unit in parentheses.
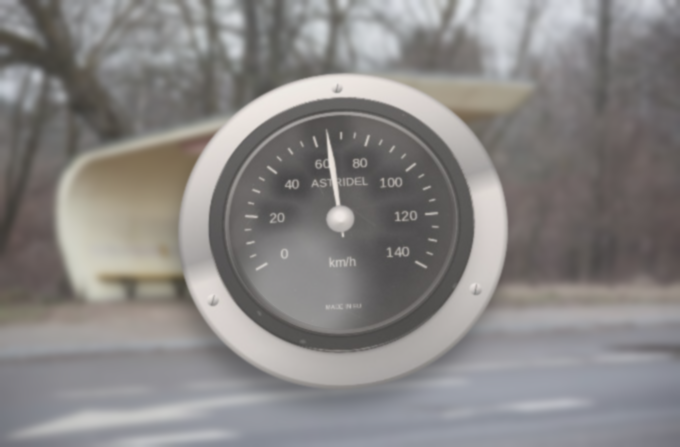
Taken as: 65 (km/h)
